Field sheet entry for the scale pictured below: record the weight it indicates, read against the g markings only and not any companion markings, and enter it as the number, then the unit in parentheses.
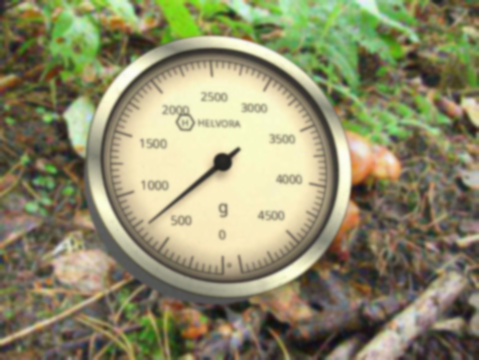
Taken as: 700 (g)
